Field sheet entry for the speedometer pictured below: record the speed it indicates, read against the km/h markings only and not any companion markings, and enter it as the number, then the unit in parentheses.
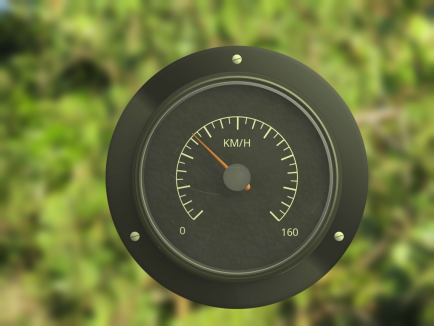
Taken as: 52.5 (km/h)
